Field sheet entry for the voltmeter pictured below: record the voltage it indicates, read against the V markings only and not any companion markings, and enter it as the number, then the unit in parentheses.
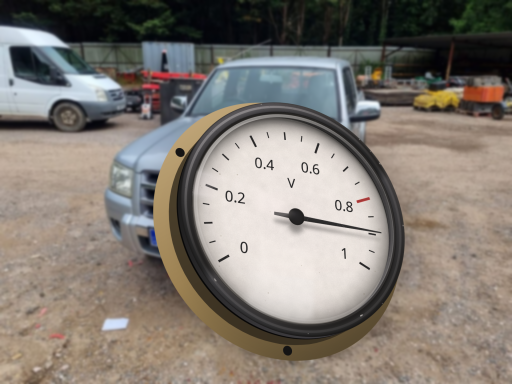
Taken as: 0.9 (V)
